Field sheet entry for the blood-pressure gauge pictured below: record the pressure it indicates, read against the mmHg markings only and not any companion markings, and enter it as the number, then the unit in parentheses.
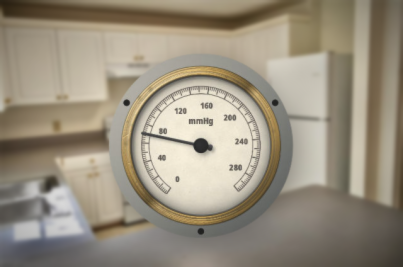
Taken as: 70 (mmHg)
